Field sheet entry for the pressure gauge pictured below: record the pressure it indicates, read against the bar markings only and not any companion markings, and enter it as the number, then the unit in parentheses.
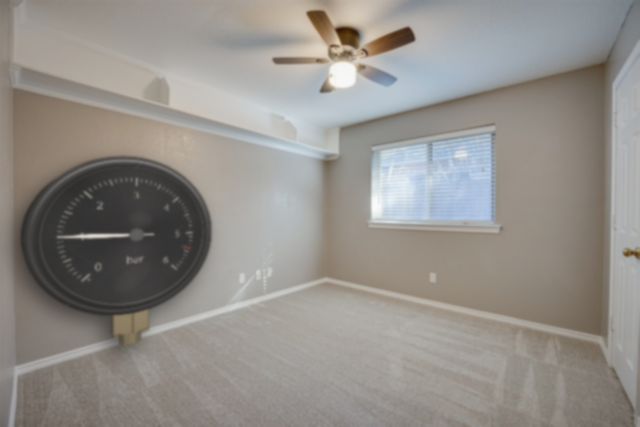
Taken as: 1 (bar)
